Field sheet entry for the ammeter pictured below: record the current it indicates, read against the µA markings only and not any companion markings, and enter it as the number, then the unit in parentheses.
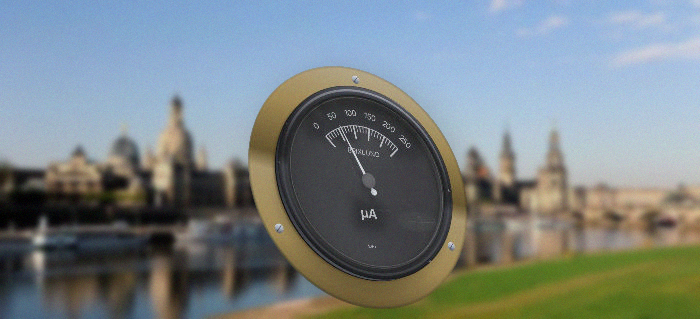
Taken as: 50 (µA)
